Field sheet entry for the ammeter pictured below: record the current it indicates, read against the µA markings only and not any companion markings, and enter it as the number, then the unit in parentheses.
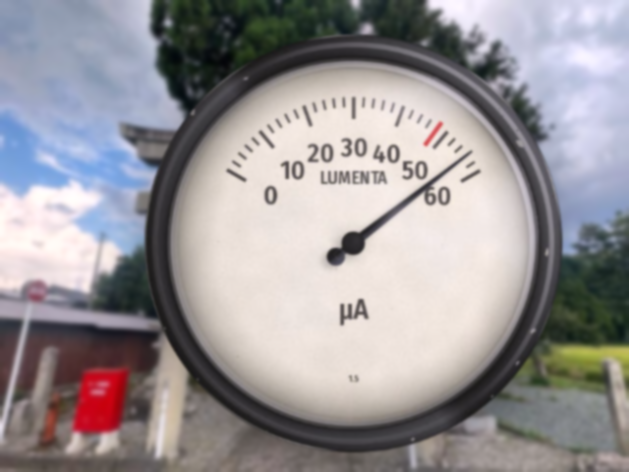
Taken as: 56 (µA)
